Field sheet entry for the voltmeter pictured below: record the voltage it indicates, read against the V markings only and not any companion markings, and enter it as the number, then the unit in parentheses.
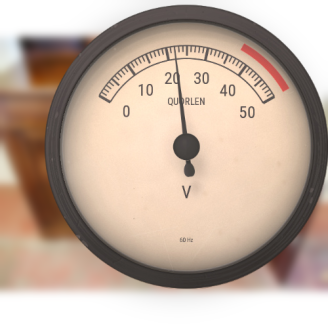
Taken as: 22 (V)
